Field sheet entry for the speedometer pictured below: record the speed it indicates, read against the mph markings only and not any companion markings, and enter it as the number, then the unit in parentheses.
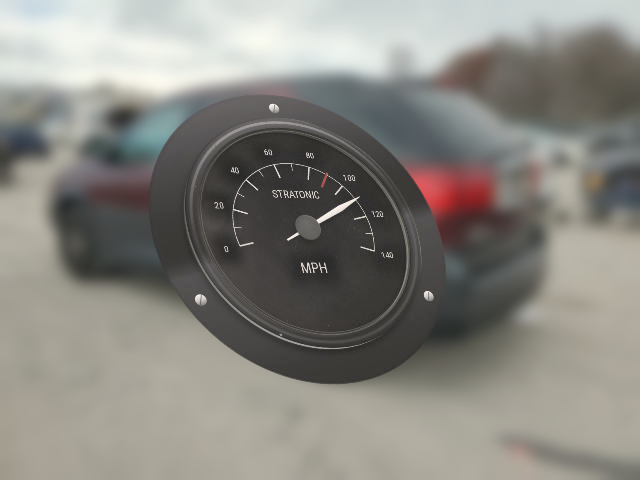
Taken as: 110 (mph)
